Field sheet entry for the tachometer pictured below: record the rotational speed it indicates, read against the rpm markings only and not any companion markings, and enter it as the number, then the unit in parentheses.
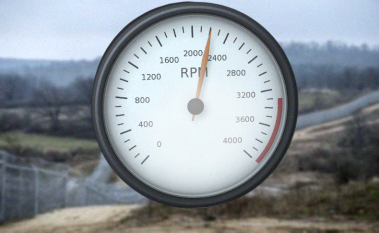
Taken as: 2200 (rpm)
